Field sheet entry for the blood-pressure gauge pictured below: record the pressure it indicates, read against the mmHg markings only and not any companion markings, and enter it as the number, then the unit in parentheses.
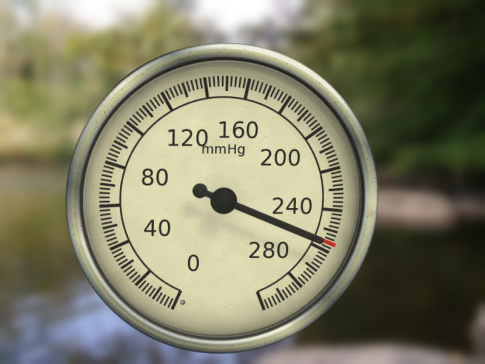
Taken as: 256 (mmHg)
